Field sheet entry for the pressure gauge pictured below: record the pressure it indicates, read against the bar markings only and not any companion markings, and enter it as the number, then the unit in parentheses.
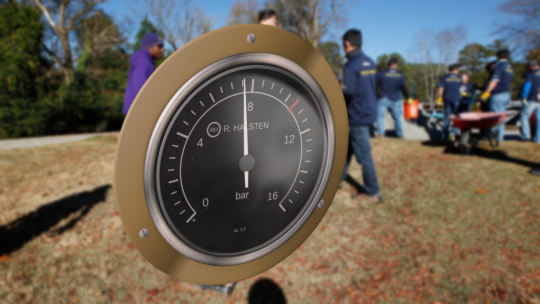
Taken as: 7.5 (bar)
